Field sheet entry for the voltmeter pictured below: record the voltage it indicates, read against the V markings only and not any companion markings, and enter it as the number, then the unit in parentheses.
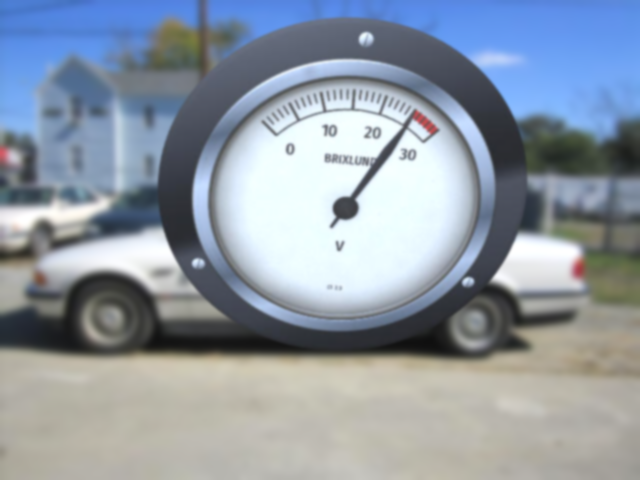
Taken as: 25 (V)
